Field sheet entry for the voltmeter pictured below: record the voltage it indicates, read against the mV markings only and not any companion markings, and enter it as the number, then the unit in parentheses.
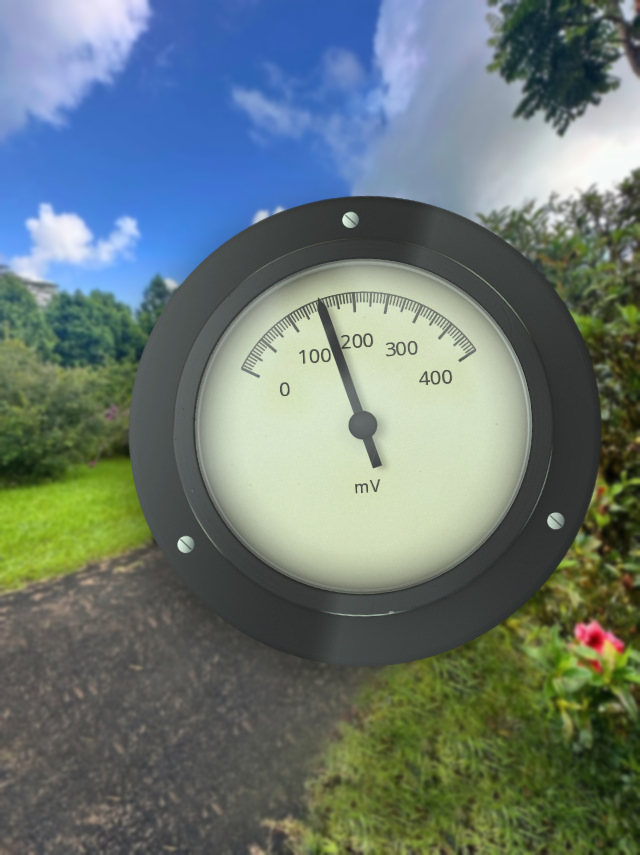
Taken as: 150 (mV)
